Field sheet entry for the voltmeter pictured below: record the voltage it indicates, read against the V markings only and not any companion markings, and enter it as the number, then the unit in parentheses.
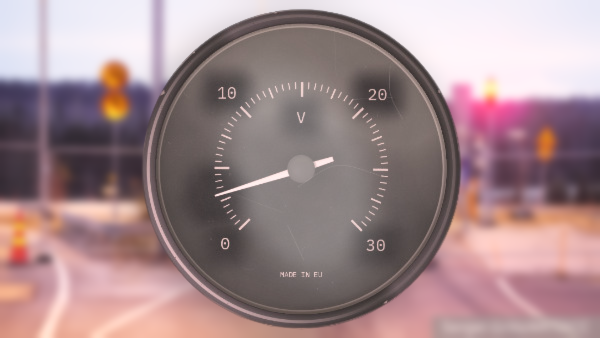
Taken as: 3 (V)
